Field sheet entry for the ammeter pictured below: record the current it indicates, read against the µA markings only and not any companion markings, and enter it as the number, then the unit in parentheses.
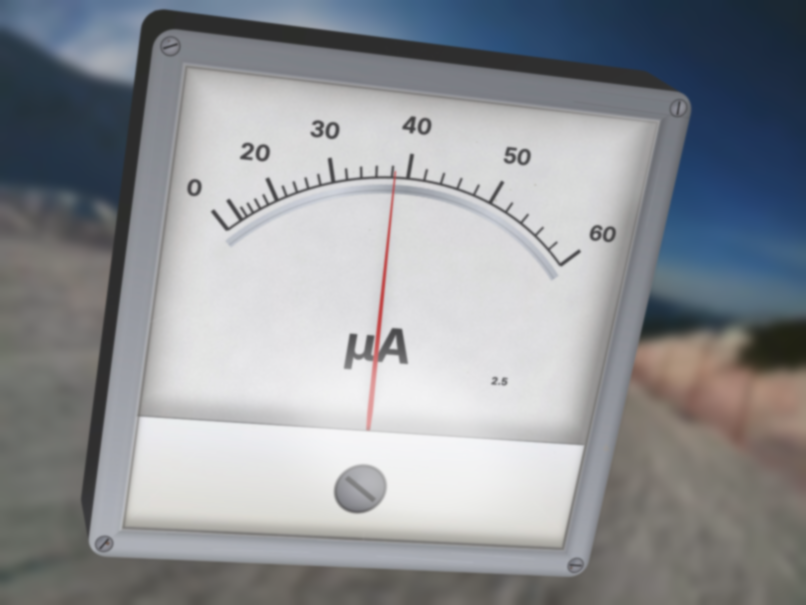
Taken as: 38 (µA)
